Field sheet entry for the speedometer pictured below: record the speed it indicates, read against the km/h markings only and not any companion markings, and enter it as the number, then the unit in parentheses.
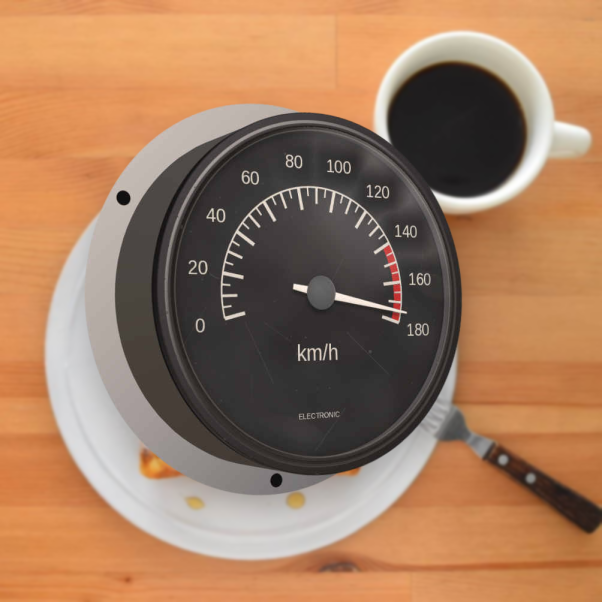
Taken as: 175 (km/h)
